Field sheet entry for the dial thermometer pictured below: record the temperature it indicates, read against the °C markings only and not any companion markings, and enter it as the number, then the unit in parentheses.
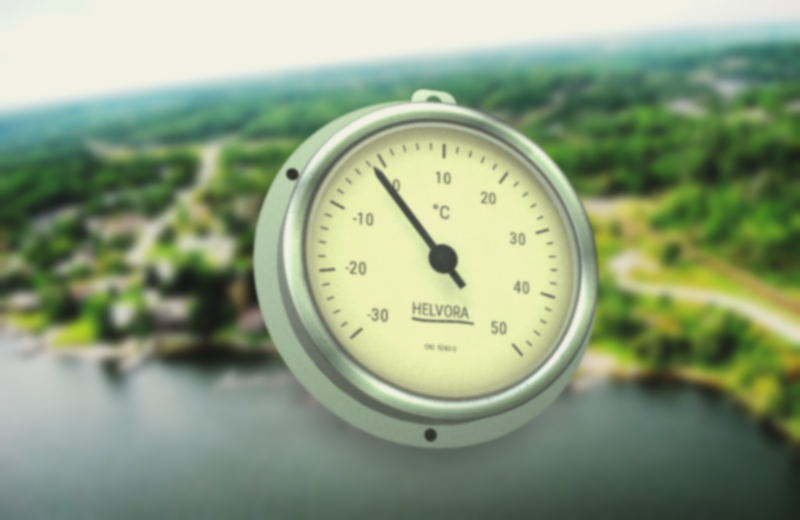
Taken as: -2 (°C)
